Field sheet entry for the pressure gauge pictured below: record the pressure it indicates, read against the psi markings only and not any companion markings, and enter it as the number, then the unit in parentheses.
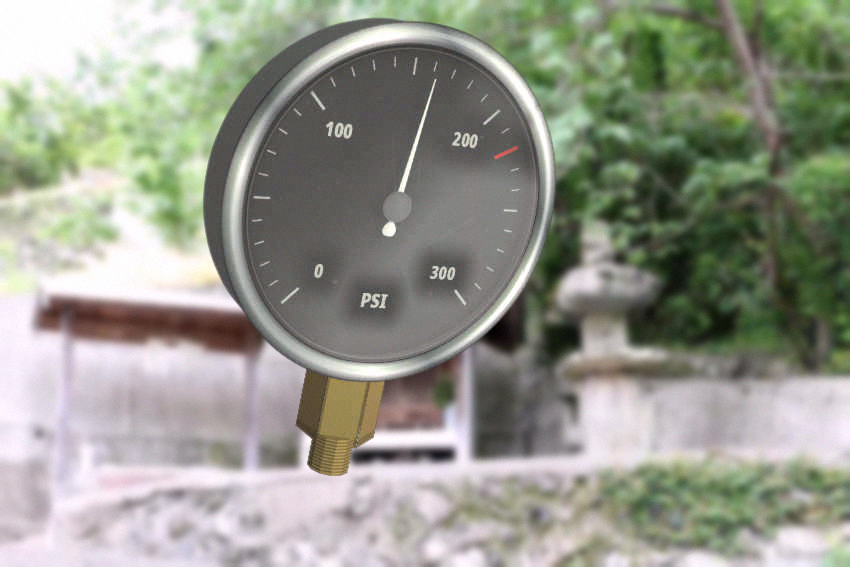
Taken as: 160 (psi)
